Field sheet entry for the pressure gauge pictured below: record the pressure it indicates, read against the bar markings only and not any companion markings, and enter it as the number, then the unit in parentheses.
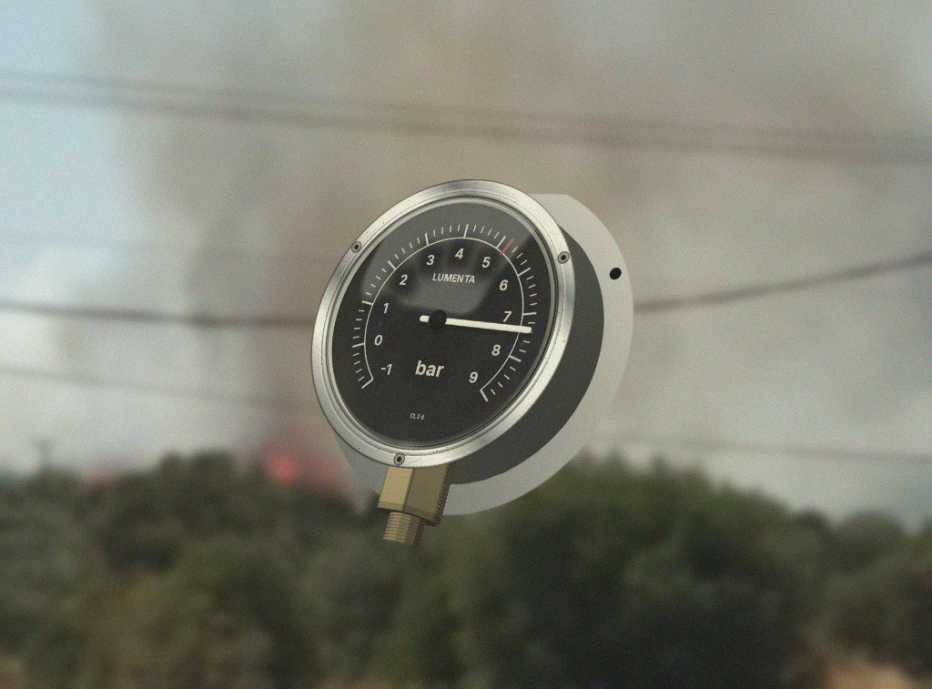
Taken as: 7.4 (bar)
